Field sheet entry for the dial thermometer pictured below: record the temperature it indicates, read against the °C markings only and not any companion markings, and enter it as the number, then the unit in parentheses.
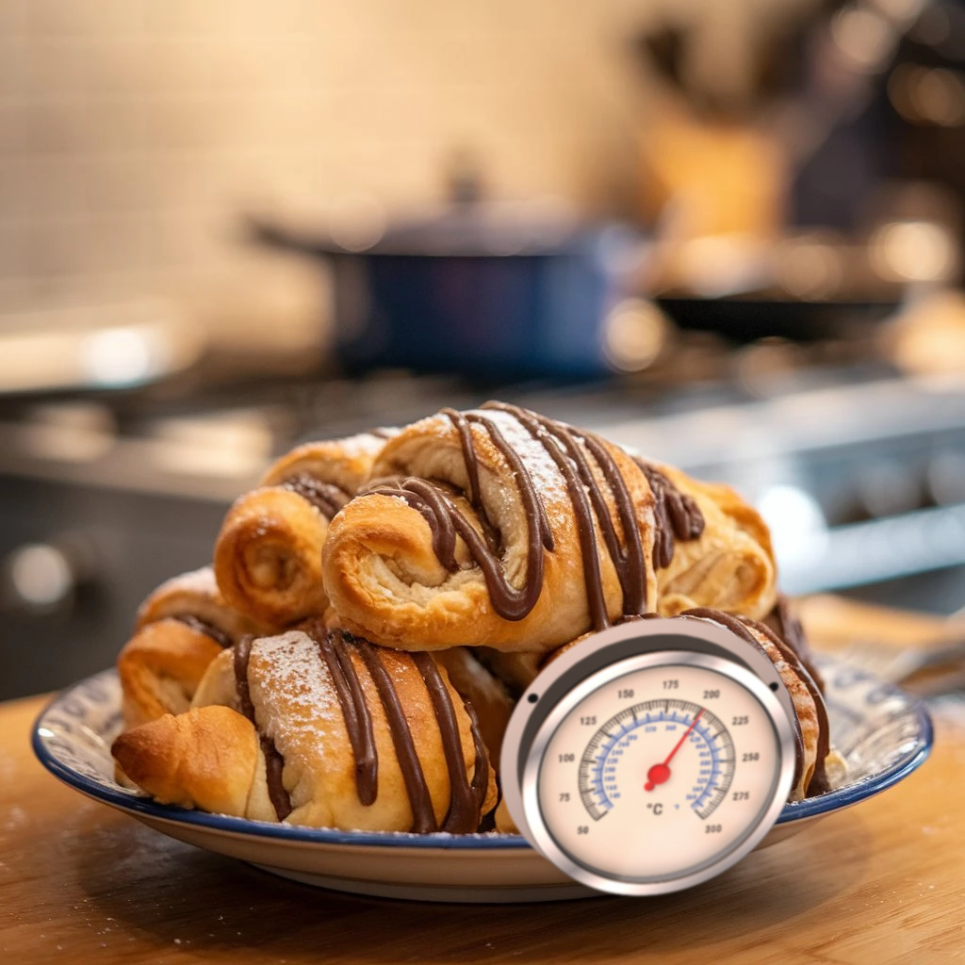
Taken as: 200 (°C)
